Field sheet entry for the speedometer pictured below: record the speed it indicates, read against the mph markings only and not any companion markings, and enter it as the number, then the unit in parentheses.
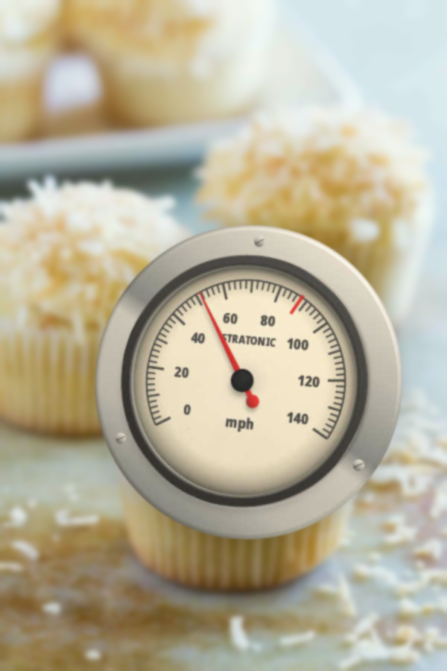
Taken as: 52 (mph)
